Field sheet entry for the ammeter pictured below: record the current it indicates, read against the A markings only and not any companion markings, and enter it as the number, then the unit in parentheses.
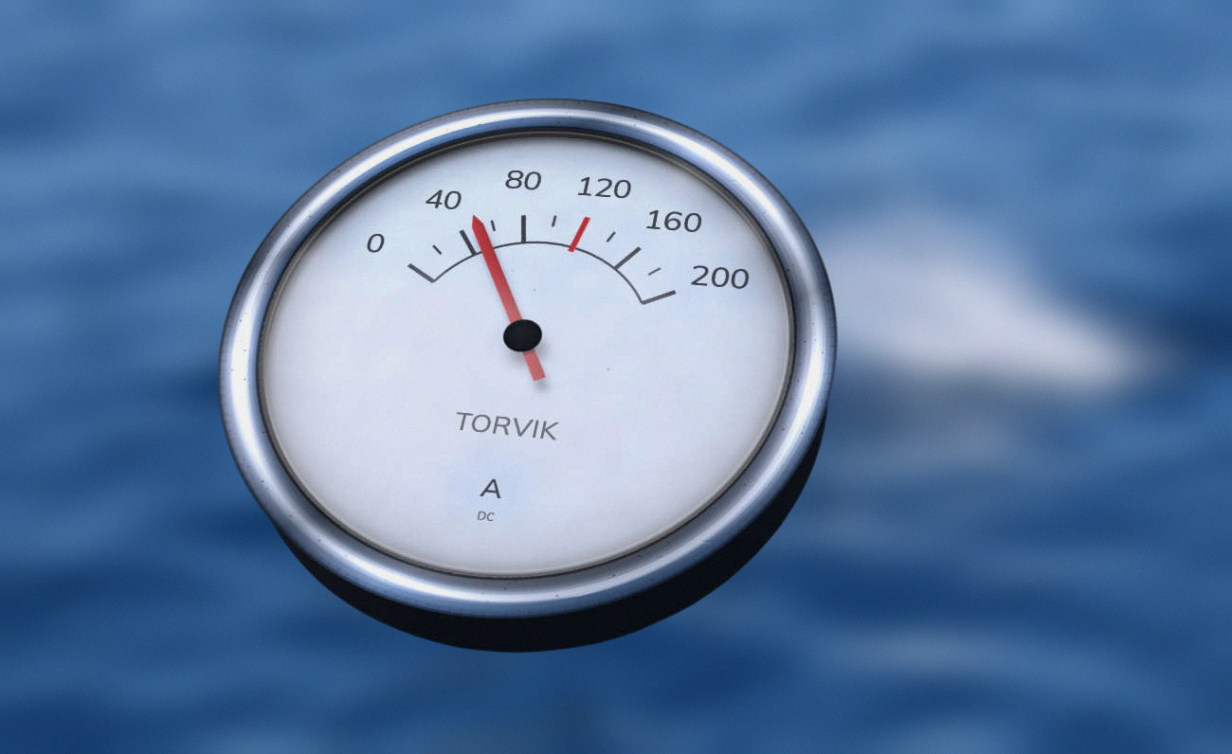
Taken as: 50 (A)
